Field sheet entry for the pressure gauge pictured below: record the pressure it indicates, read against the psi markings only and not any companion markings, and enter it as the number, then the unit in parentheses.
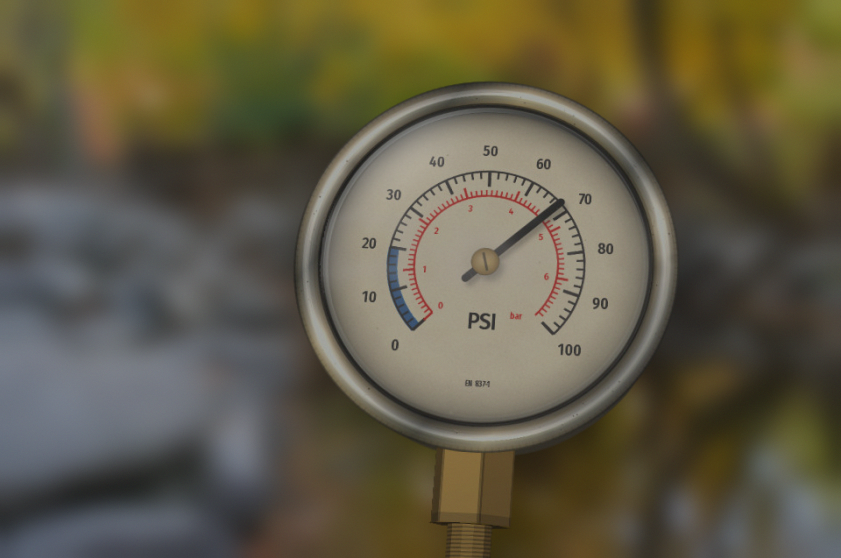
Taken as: 68 (psi)
